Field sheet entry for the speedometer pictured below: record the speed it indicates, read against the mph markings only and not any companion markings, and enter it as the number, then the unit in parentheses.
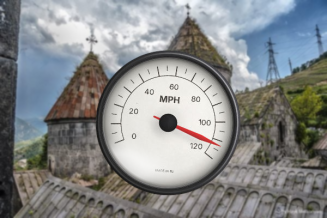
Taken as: 112.5 (mph)
